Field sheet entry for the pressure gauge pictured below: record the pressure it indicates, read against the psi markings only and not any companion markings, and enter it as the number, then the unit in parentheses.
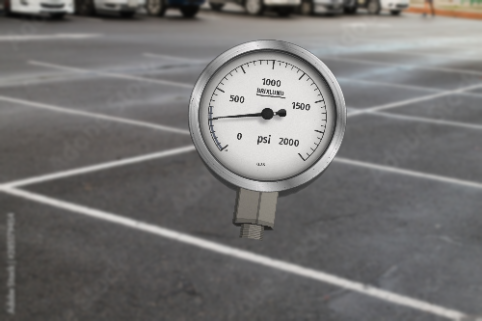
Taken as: 250 (psi)
